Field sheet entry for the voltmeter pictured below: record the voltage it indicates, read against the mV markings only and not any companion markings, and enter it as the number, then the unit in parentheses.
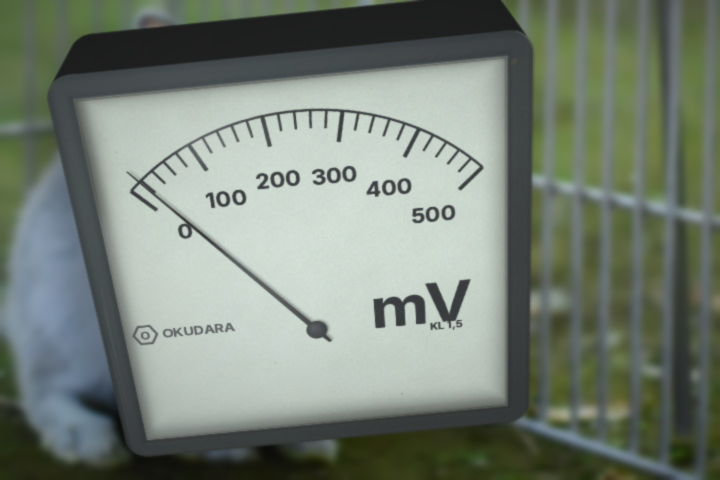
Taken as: 20 (mV)
